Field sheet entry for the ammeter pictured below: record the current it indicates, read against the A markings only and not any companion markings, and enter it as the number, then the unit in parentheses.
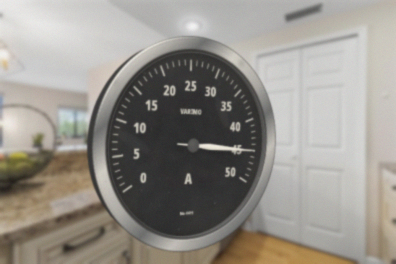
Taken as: 45 (A)
